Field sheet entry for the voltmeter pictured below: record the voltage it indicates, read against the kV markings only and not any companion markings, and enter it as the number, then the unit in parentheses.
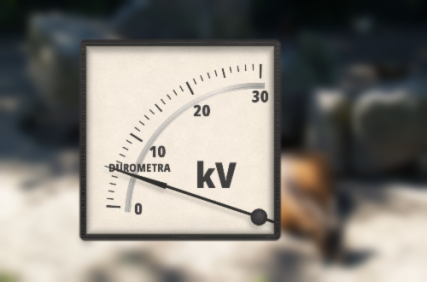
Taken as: 5 (kV)
